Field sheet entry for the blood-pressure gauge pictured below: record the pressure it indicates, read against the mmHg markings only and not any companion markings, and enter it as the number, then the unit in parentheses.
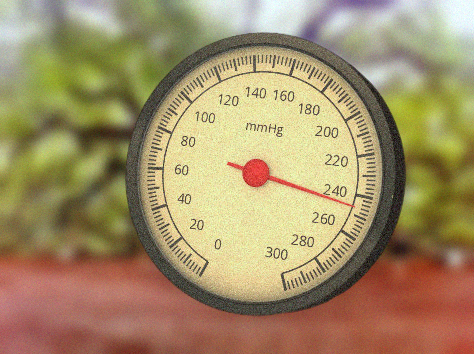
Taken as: 246 (mmHg)
